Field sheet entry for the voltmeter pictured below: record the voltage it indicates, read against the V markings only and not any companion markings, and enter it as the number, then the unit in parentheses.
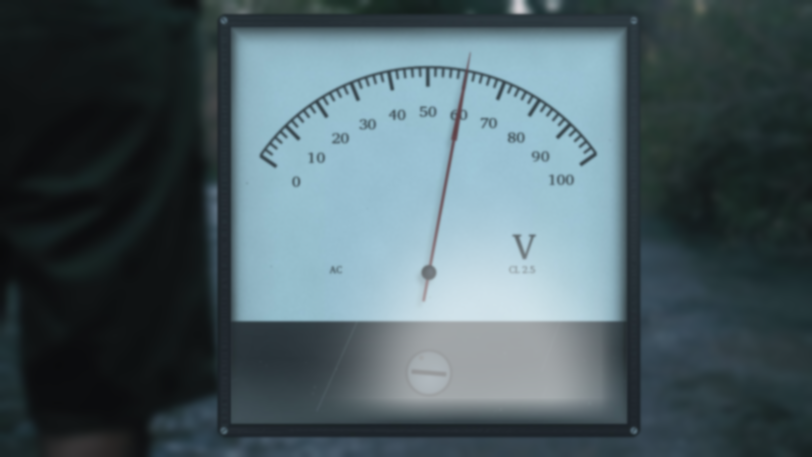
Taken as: 60 (V)
